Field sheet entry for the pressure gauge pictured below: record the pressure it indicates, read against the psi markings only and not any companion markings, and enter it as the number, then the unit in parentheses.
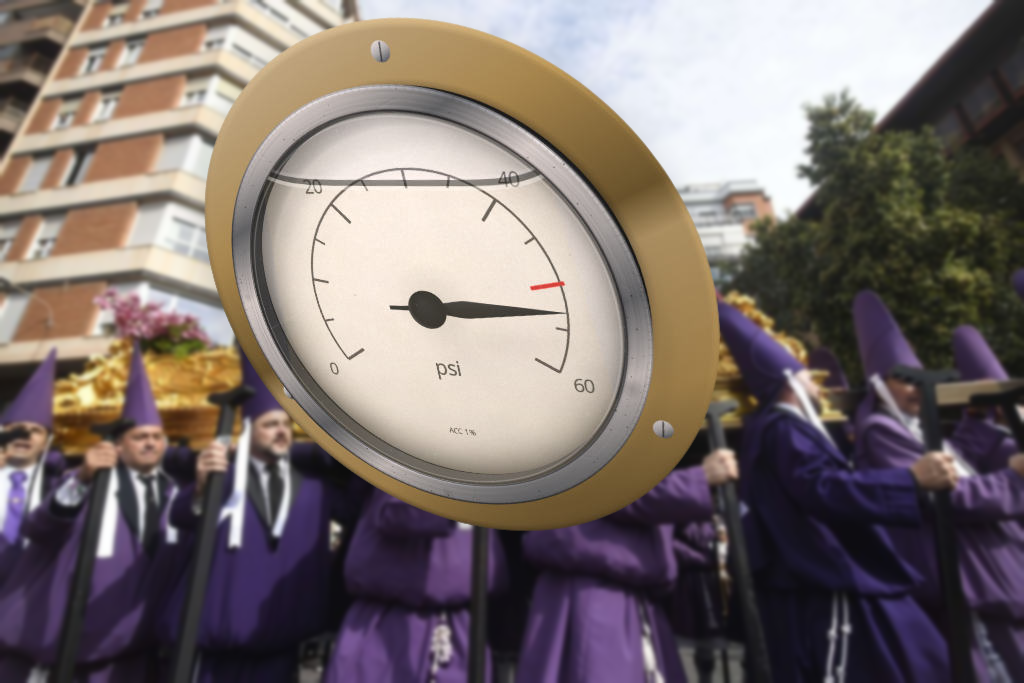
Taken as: 52.5 (psi)
